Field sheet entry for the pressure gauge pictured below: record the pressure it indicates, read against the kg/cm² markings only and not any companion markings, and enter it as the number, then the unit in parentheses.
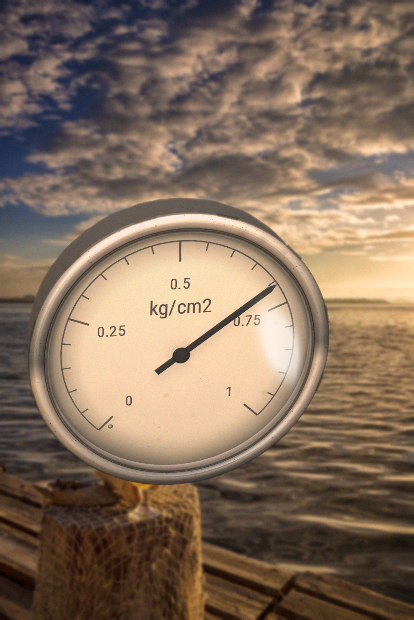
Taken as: 0.7 (kg/cm²)
